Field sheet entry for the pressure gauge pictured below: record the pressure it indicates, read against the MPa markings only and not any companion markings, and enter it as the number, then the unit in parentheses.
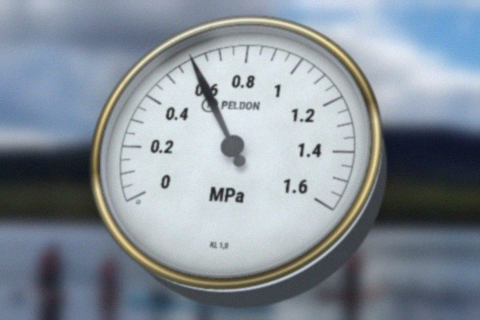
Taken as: 0.6 (MPa)
